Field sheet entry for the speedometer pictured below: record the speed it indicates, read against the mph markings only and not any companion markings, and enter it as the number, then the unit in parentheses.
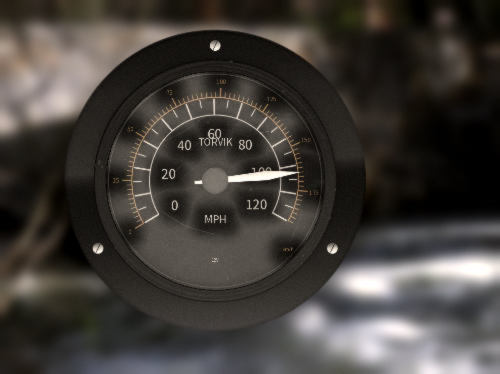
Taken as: 102.5 (mph)
